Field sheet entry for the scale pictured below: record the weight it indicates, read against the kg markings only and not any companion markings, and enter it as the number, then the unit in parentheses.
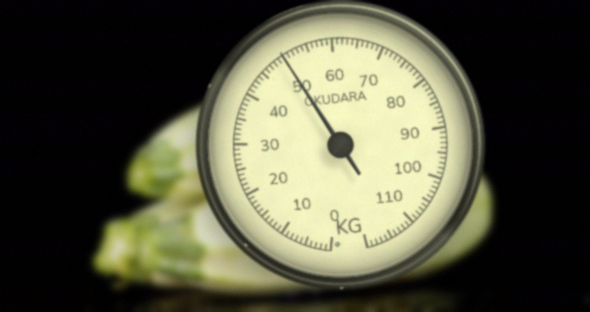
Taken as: 50 (kg)
